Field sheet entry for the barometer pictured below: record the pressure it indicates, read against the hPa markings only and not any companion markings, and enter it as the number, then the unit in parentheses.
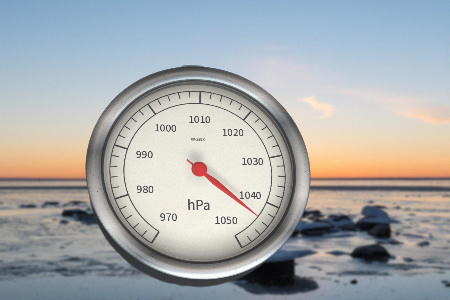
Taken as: 1044 (hPa)
